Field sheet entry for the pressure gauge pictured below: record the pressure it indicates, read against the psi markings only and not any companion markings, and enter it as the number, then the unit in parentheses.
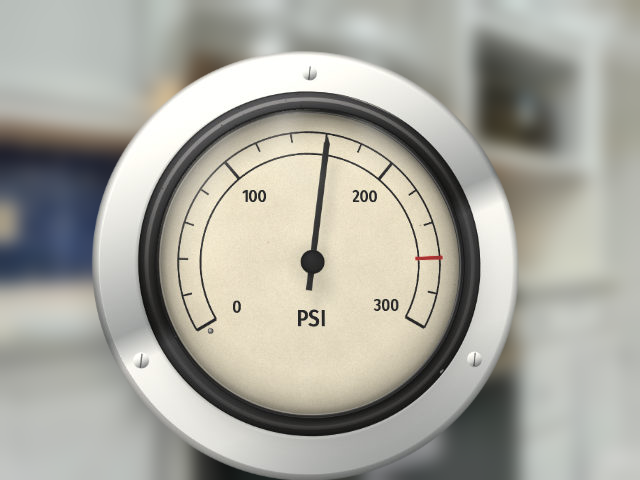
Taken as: 160 (psi)
